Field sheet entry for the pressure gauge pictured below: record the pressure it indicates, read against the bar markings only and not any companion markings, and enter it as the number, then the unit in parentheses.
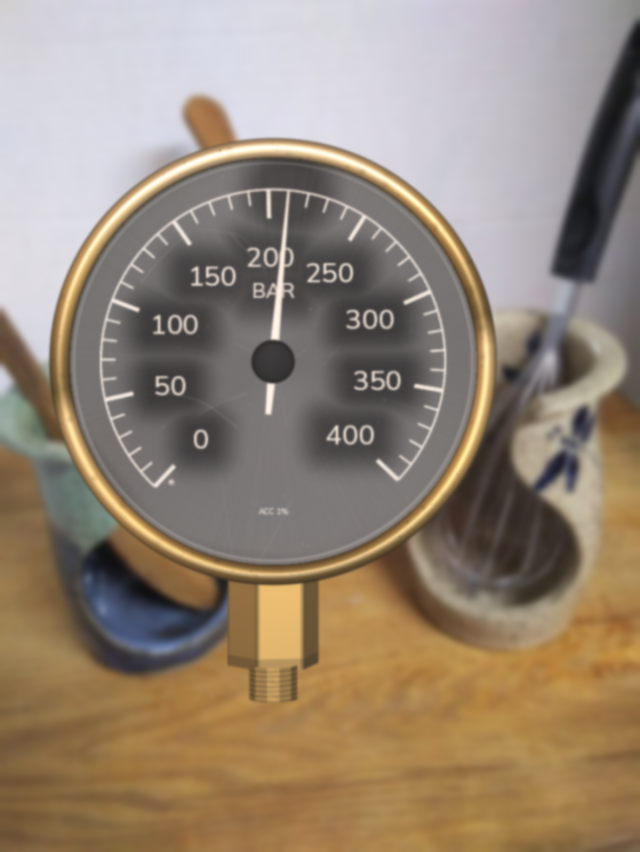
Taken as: 210 (bar)
